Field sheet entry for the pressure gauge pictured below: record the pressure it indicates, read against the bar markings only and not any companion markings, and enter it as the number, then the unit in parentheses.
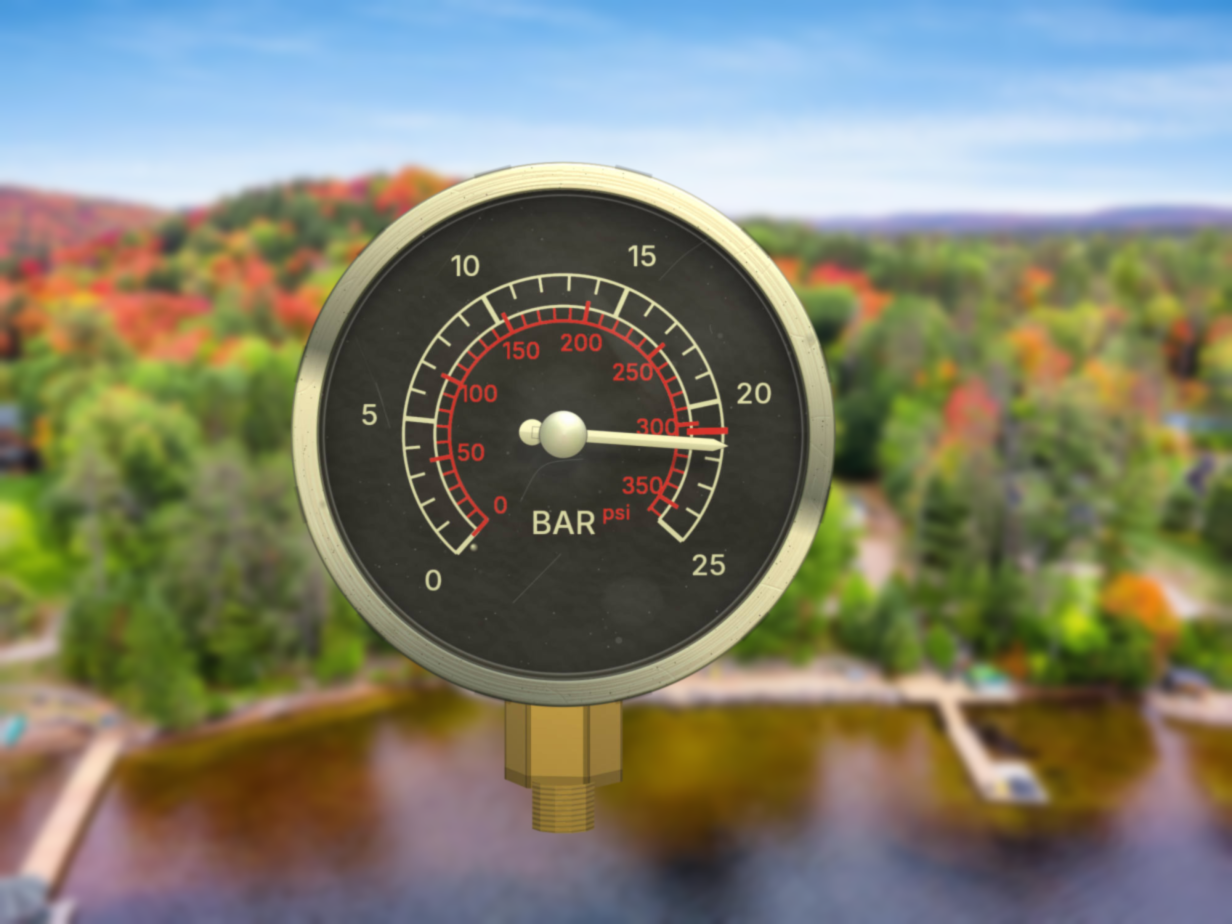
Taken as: 21.5 (bar)
